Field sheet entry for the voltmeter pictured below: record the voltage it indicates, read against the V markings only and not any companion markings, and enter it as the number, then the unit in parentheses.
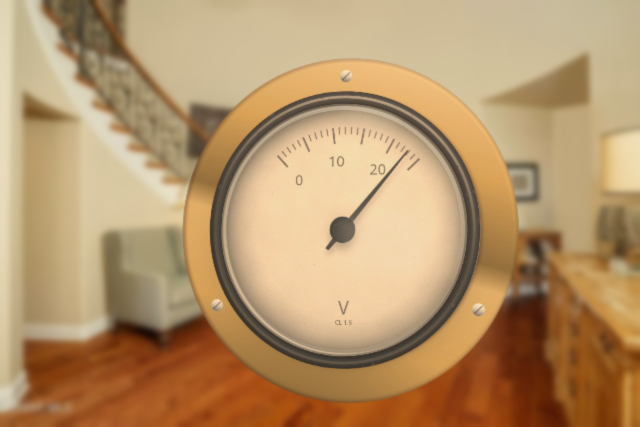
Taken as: 23 (V)
